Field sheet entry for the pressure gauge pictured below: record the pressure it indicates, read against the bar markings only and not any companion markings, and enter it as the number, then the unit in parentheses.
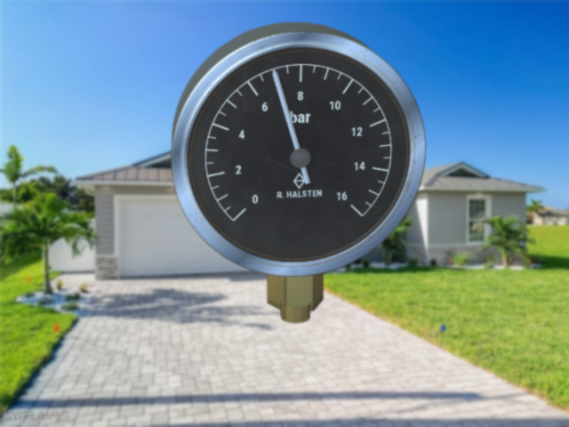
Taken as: 7 (bar)
